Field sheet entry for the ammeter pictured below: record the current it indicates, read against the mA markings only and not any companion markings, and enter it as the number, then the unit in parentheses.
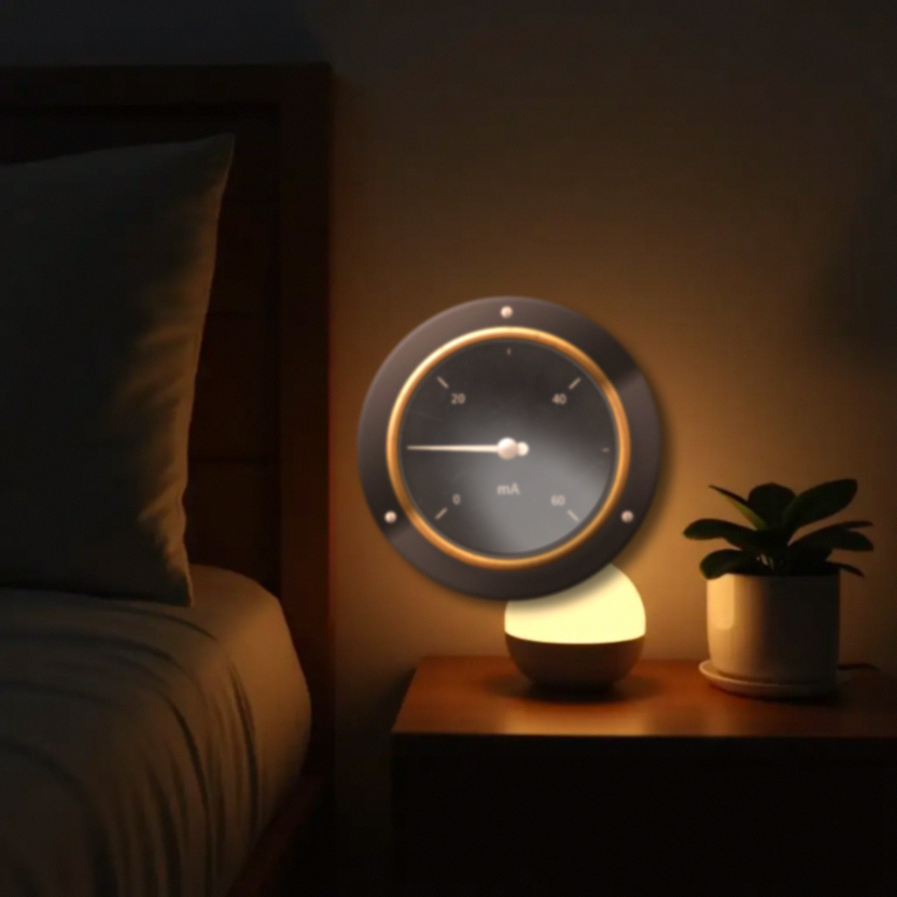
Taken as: 10 (mA)
